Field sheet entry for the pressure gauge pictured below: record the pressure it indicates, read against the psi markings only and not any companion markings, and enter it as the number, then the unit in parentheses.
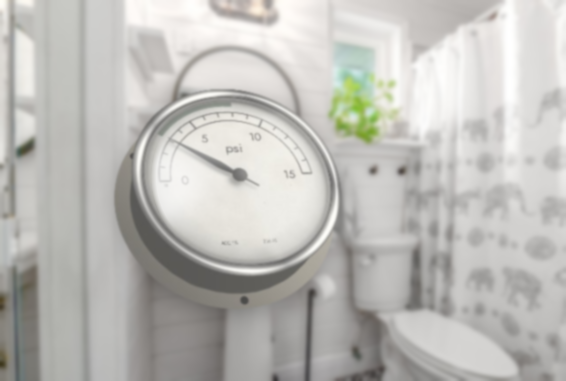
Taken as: 3 (psi)
